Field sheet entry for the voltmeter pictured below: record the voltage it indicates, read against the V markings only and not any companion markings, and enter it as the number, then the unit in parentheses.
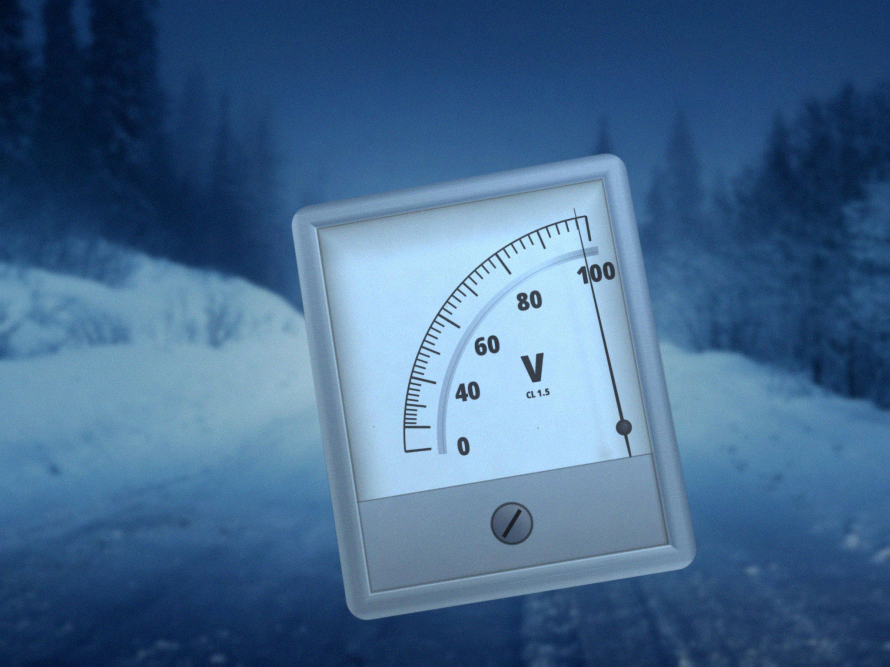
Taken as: 98 (V)
